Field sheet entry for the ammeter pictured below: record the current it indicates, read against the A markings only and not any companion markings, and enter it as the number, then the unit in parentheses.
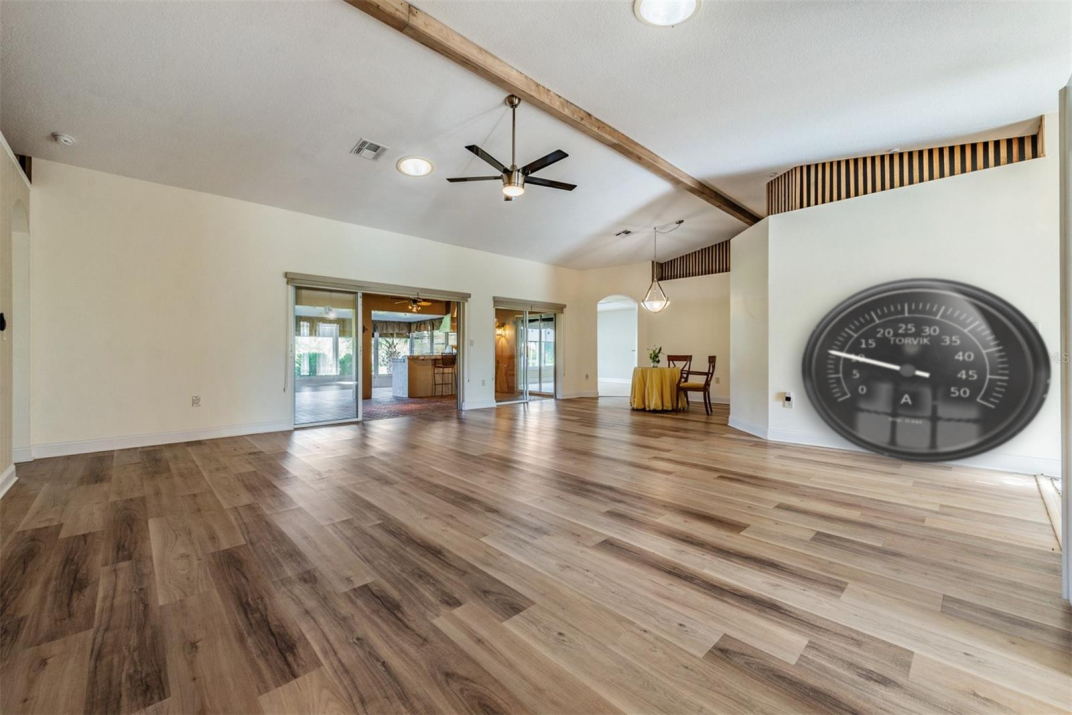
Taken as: 10 (A)
